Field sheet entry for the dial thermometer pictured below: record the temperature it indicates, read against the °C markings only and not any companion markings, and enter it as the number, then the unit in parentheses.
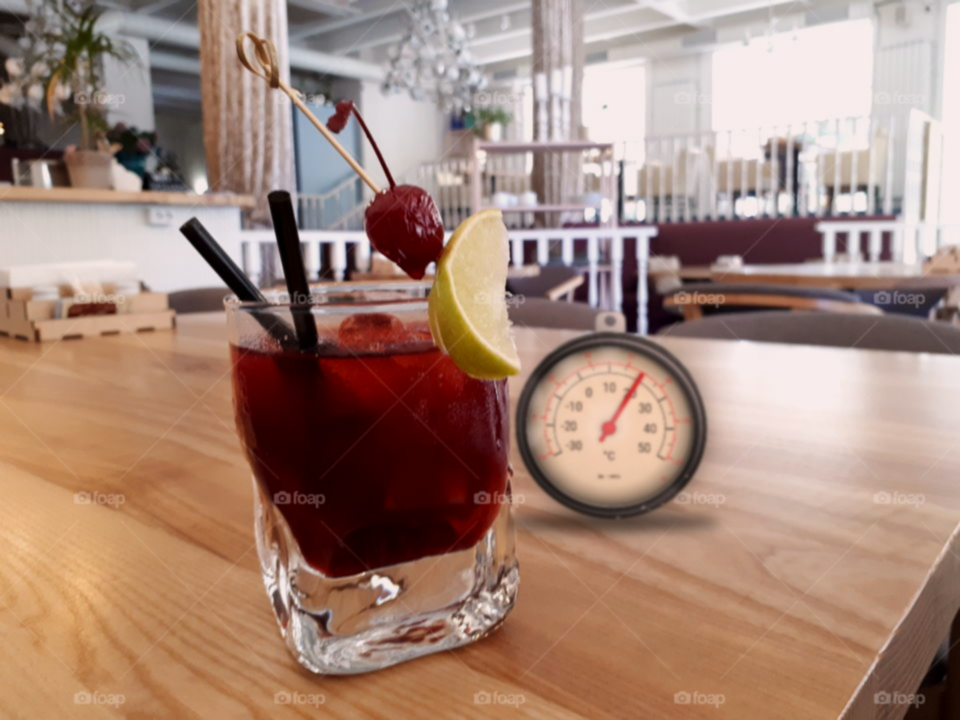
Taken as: 20 (°C)
